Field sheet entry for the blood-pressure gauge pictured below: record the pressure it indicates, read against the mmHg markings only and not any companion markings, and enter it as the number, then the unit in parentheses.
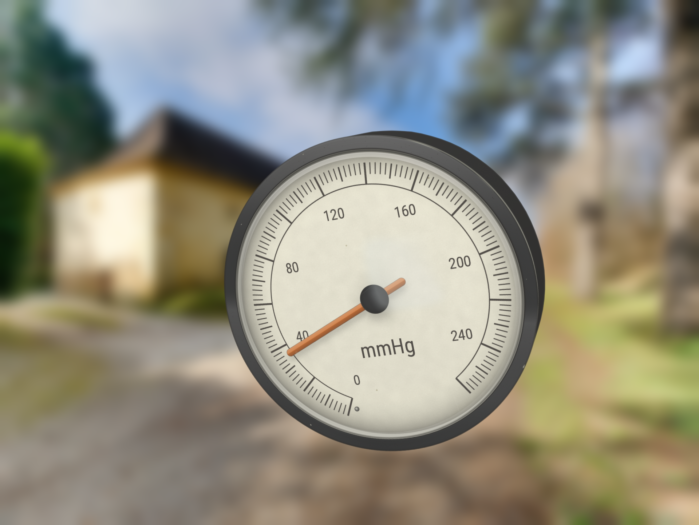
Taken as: 36 (mmHg)
